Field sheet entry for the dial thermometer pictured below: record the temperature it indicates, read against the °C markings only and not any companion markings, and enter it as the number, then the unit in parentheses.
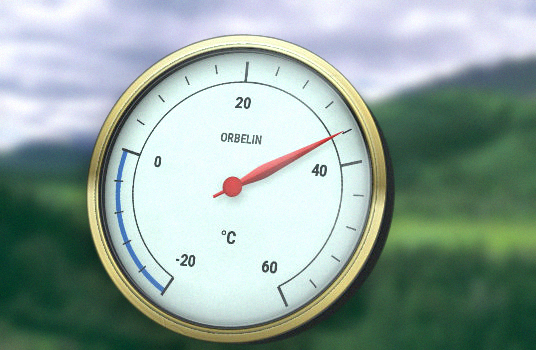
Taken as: 36 (°C)
